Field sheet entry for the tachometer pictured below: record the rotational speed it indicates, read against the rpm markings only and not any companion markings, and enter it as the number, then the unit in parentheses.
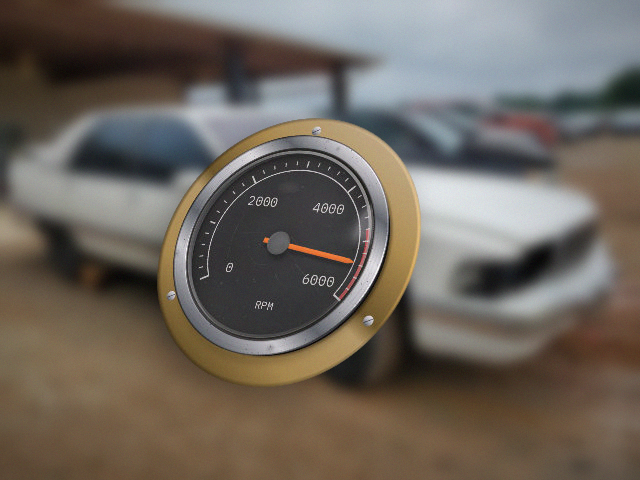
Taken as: 5400 (rpm)
